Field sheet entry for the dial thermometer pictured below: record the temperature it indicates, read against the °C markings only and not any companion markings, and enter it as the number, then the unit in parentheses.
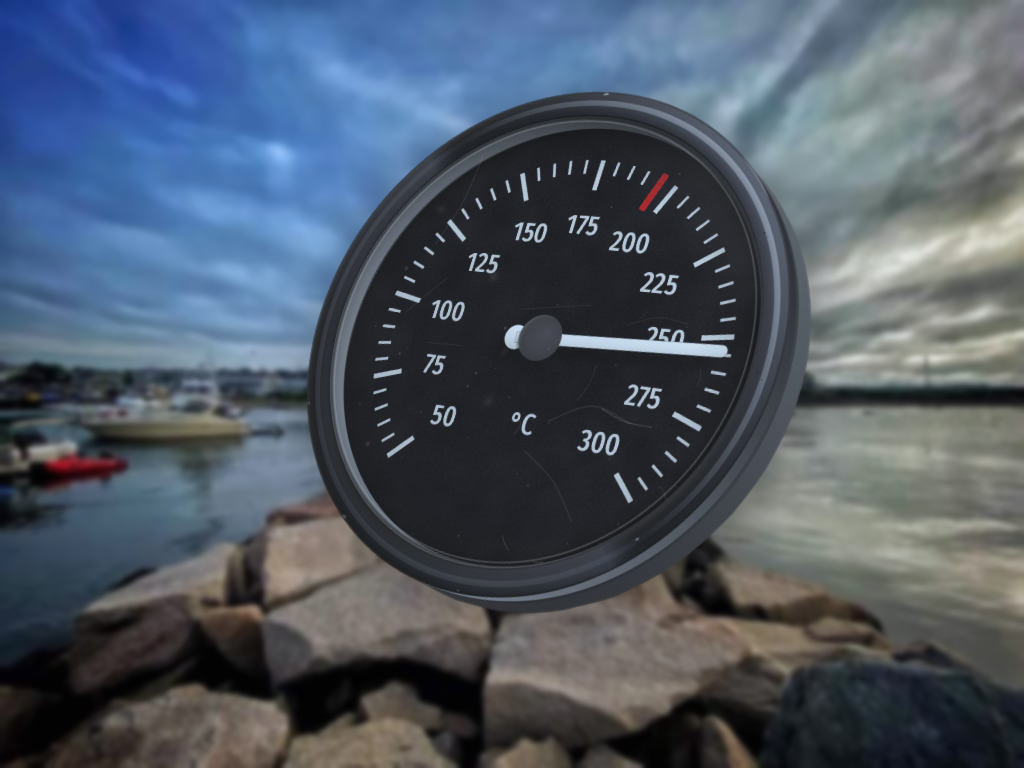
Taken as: 255 (°C)
